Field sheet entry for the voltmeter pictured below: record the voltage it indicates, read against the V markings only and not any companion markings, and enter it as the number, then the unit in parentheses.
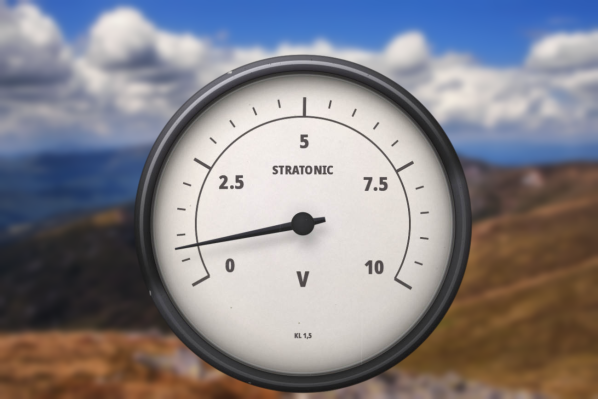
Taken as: 0.75 (V)
